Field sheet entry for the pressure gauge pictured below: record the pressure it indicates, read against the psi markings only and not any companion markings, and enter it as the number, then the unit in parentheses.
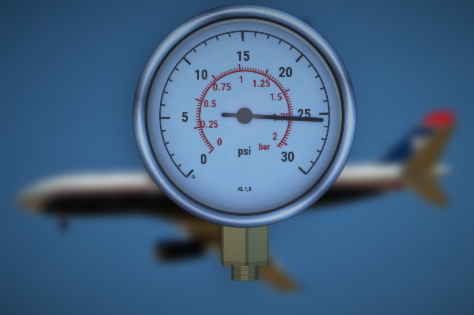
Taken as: 25.5 (psi)
